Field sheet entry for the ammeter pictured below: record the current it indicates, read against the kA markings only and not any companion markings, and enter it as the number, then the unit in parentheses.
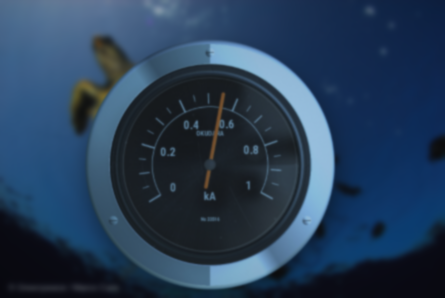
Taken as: 0.55 (kA)
